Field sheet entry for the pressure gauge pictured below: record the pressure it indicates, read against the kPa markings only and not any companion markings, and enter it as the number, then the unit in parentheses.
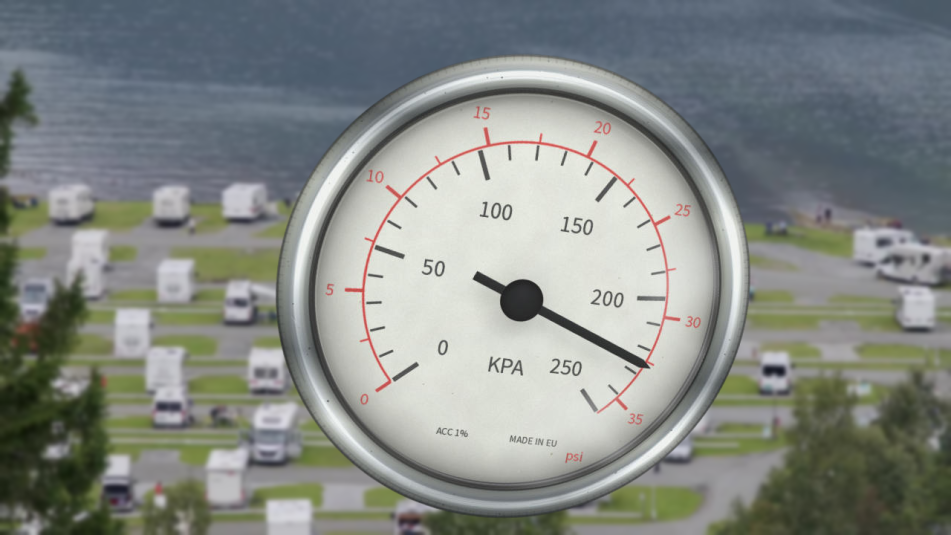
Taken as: 225 (kPa)
